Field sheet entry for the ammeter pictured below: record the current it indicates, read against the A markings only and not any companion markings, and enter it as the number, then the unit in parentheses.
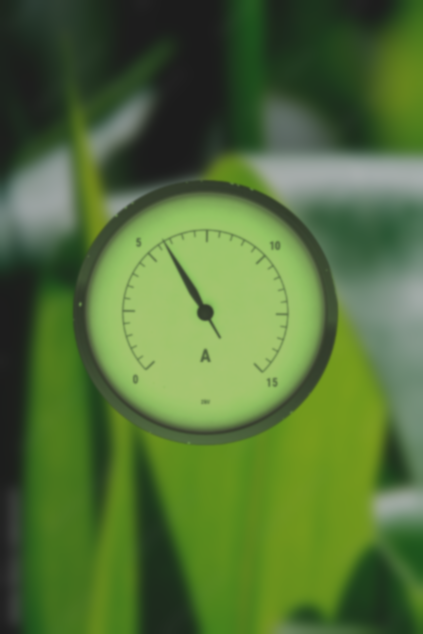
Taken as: 5.75 (A)
